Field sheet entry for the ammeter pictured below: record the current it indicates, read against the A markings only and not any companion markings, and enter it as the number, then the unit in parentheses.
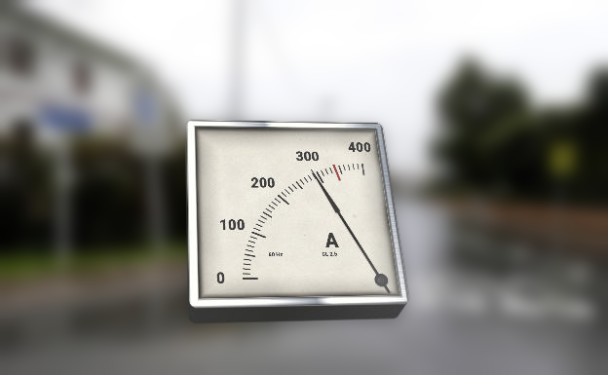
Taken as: 290 (A)
